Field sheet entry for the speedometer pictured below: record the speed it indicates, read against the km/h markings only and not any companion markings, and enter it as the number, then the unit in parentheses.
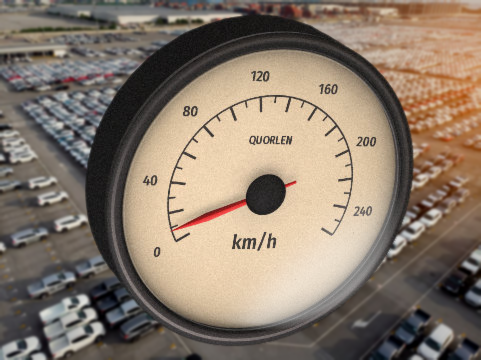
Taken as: 10 (km/h)
